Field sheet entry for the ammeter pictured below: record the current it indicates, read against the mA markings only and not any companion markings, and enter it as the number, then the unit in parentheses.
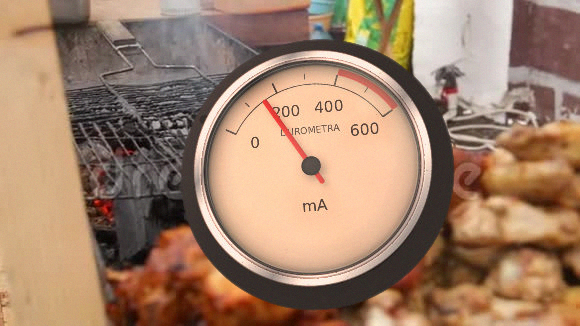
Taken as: 150 (mA)
